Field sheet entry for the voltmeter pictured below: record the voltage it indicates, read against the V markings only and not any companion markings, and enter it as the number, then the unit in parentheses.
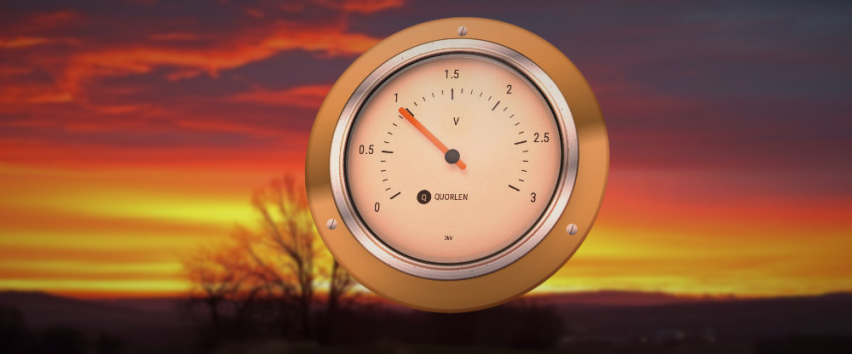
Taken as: 0.95 (V)
